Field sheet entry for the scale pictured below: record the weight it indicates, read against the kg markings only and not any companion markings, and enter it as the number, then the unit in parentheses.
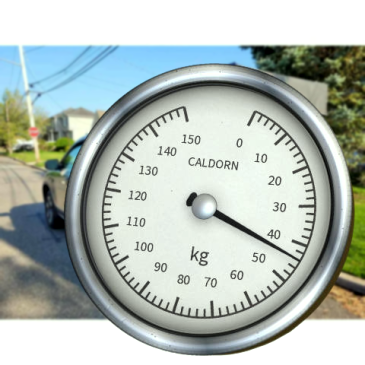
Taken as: 44 (kg)
